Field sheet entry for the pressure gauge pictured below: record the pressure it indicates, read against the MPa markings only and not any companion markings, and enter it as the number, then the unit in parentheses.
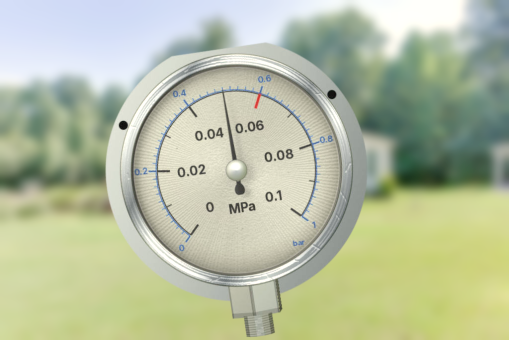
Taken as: 0.05 (MPa)
